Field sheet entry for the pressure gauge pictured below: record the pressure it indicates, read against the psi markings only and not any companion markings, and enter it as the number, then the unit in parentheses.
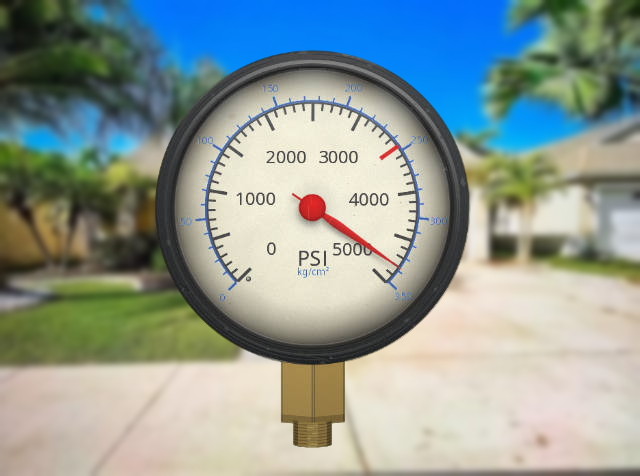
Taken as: 4800 (psi)
